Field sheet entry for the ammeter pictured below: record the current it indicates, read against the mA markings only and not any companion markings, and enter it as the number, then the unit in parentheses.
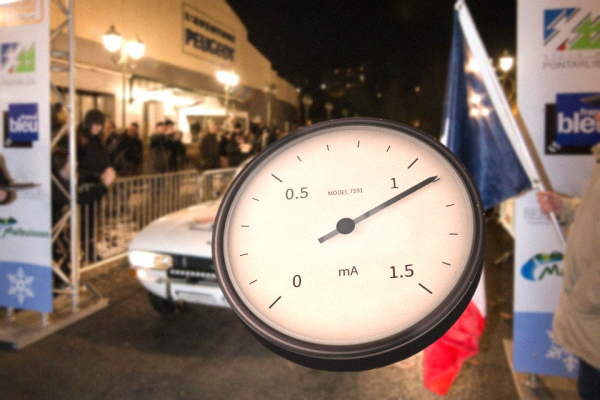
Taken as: 1.1 (mA)
